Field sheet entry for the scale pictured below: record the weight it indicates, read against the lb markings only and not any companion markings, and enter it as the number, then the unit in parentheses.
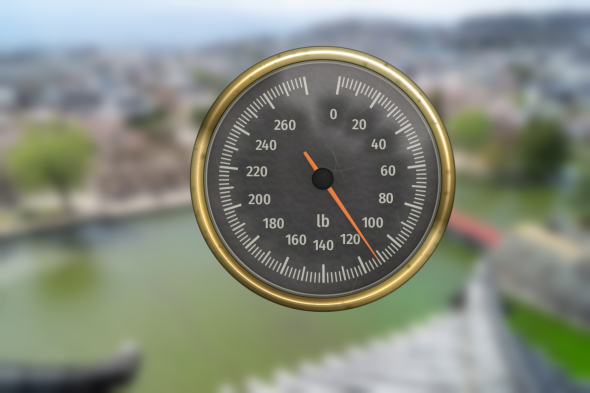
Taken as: 112 (lb)
